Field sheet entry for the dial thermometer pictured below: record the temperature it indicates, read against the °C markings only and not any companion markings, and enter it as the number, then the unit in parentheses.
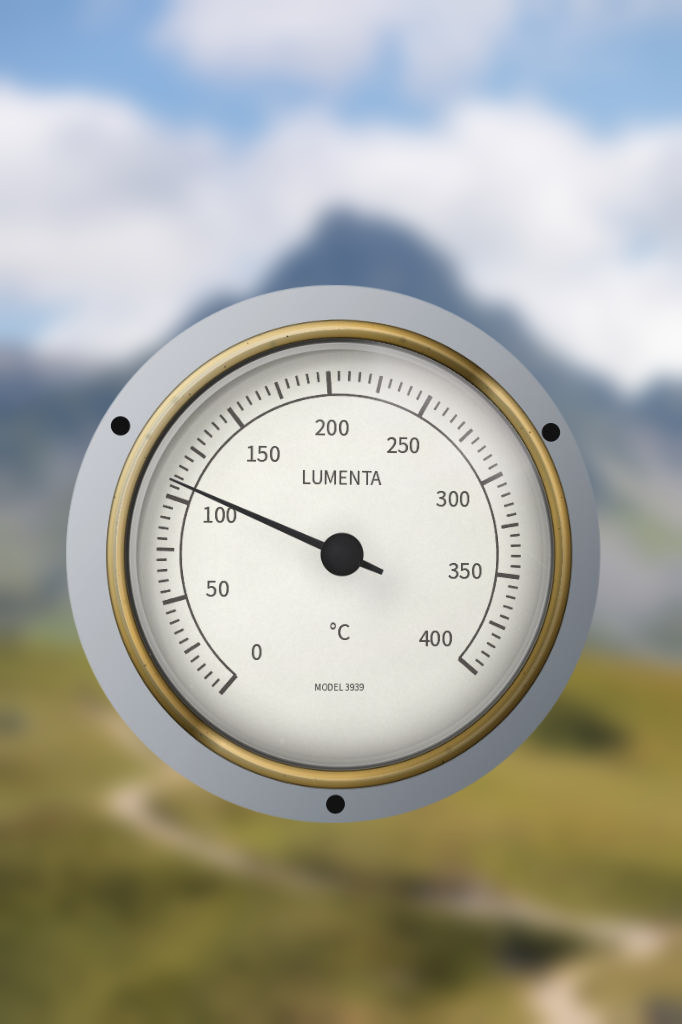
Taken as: 107.5 (°C)
